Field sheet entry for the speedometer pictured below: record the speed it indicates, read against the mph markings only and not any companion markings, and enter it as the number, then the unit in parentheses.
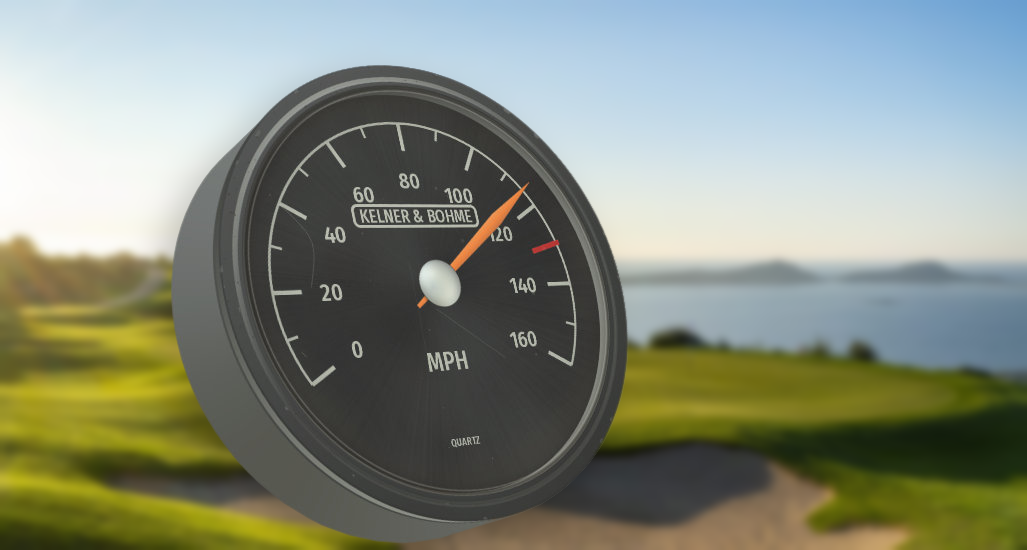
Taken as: 115 (mph)
